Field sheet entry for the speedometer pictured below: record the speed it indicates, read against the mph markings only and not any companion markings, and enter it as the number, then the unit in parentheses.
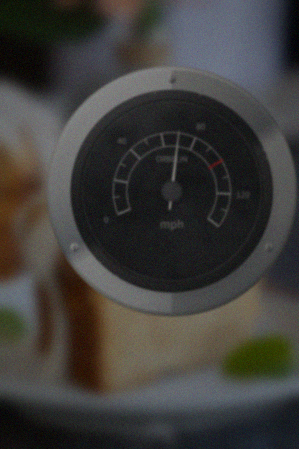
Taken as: 70 (mph)
